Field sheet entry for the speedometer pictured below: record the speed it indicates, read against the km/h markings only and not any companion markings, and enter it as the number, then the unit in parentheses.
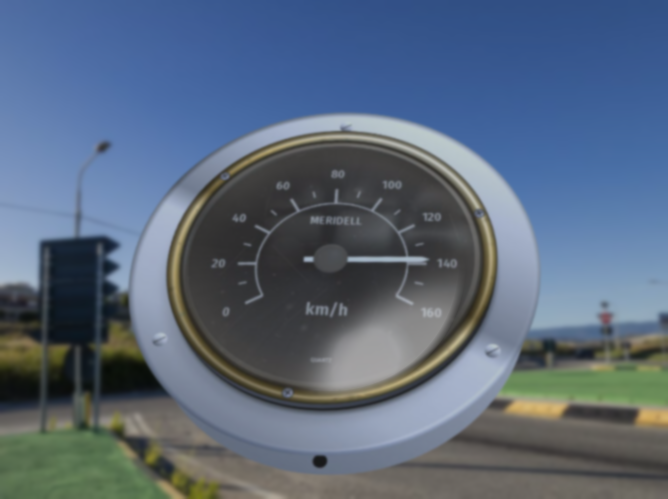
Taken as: 140 (km/h)
